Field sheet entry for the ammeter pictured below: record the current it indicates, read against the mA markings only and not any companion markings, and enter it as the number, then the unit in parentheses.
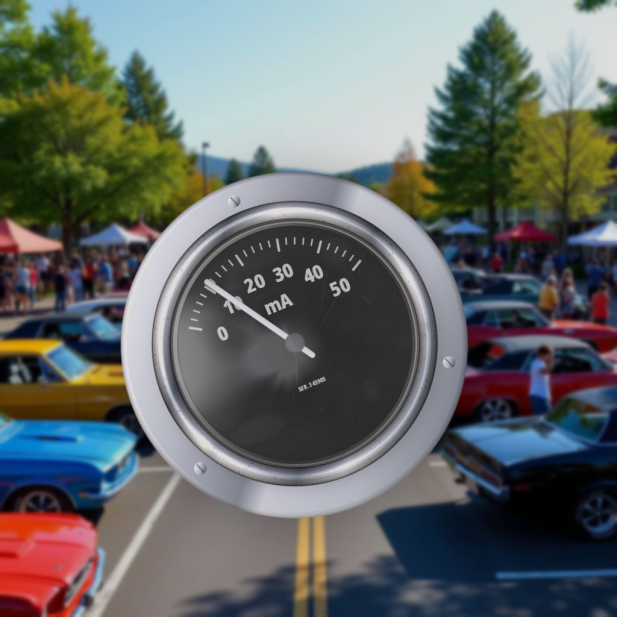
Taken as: 11 (mA)
